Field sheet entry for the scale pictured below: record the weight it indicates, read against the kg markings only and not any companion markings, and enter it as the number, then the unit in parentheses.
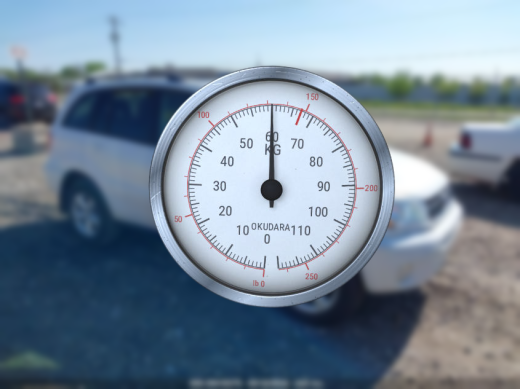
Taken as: 60 (kg)
